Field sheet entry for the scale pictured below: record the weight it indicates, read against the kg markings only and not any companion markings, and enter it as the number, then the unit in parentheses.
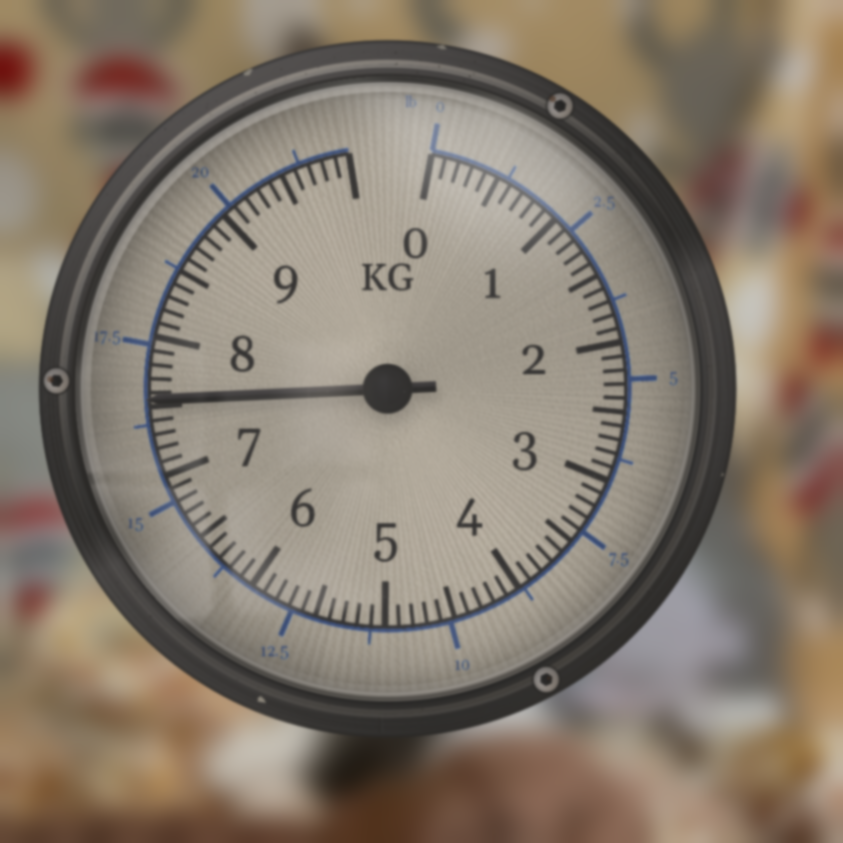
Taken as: 7.55 (kg)
